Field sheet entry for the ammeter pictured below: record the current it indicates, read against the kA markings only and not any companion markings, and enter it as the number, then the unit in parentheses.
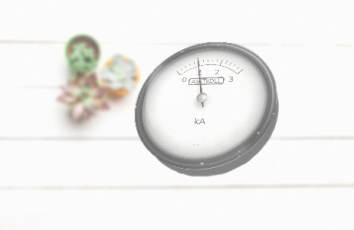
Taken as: 1 (kA)
